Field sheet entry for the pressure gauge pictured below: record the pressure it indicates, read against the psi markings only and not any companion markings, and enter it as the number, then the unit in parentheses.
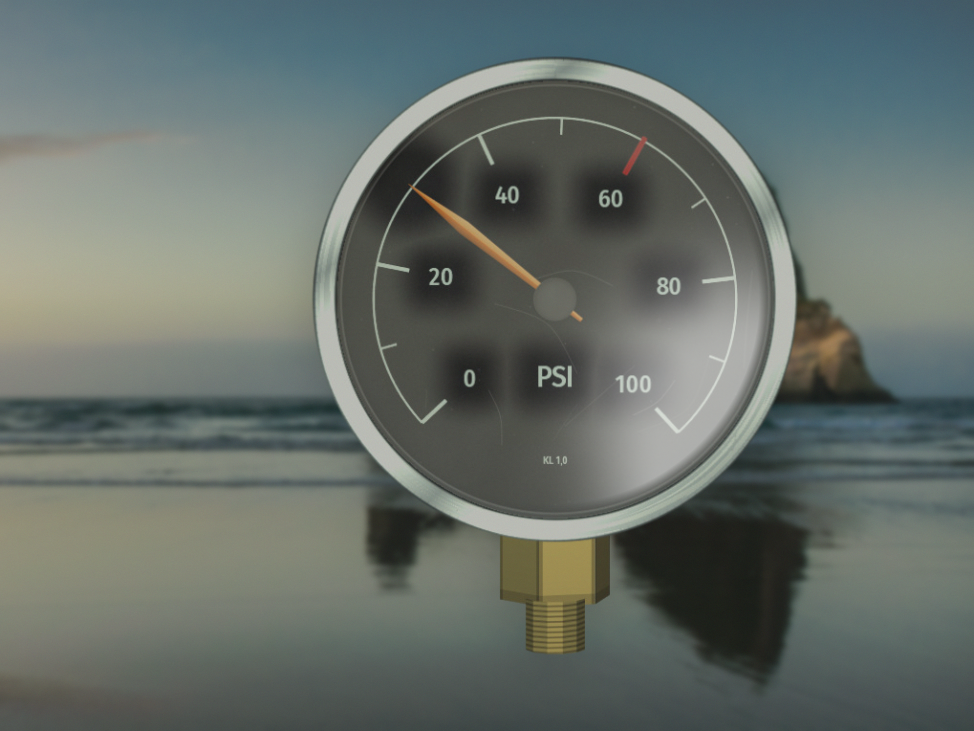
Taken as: 30 (psi)
